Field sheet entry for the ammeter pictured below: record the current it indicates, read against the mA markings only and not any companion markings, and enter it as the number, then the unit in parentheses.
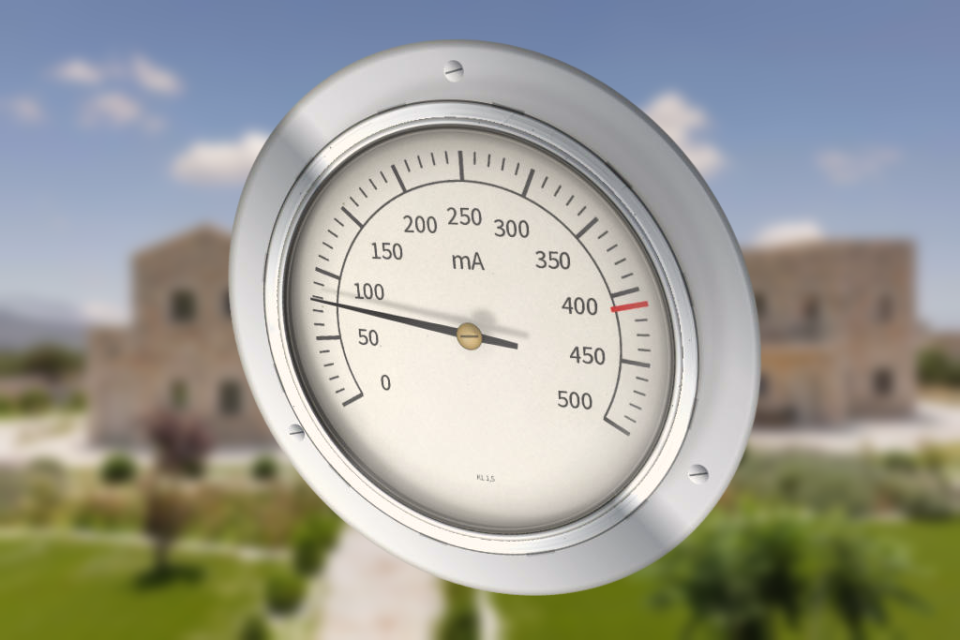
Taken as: 80 (mA)
